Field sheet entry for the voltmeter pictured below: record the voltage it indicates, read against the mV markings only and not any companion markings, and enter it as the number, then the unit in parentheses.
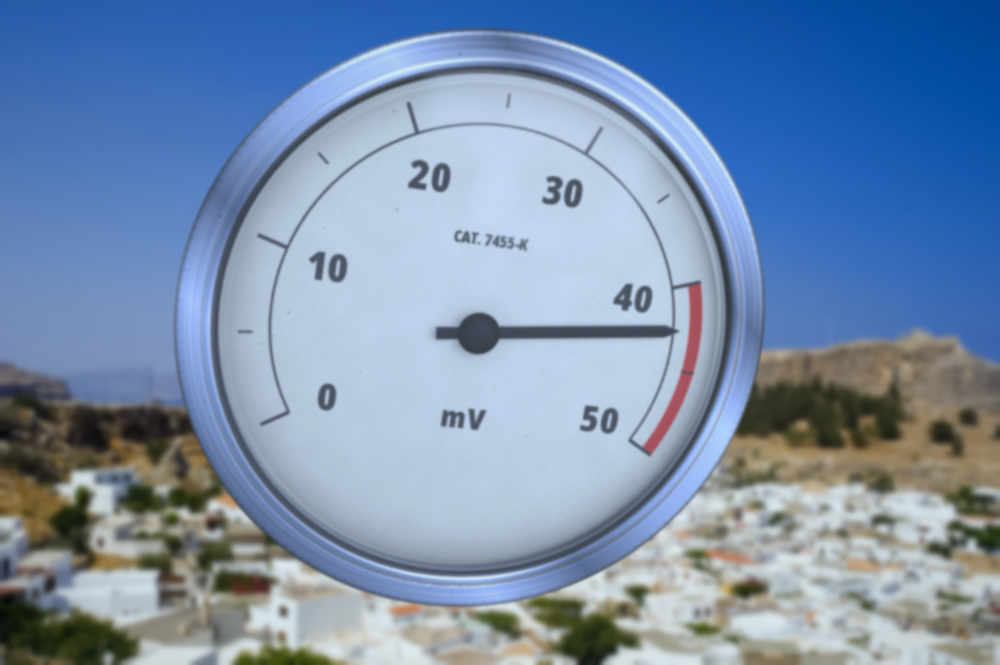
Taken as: 42.5 (mV)
